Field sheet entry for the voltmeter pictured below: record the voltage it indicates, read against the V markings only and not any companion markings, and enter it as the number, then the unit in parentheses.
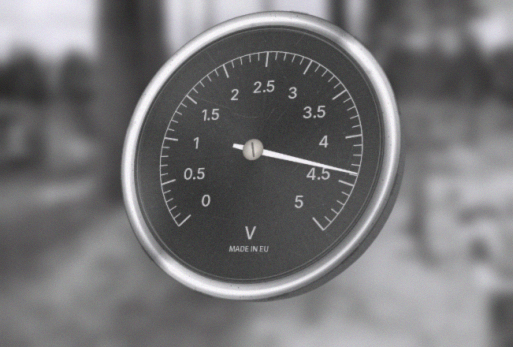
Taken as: 4.4 (V)
